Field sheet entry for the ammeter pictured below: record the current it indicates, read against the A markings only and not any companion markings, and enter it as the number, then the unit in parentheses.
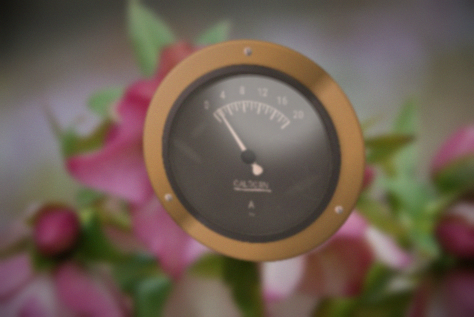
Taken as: 2 (A)
